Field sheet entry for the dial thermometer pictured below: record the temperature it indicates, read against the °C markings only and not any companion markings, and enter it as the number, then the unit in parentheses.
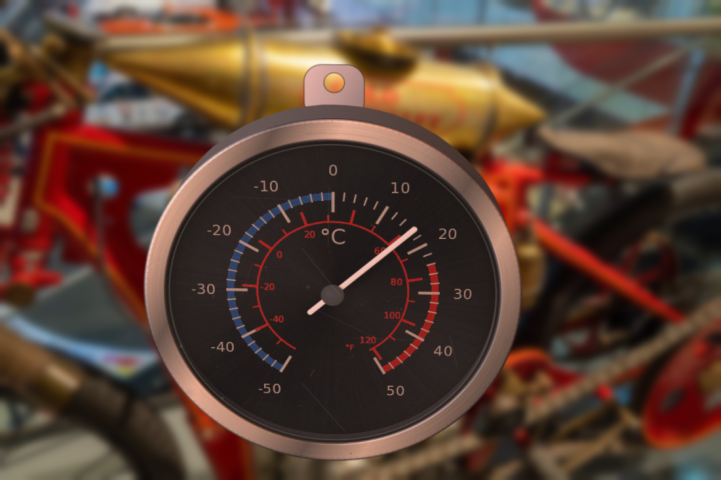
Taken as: 16 (°C)
